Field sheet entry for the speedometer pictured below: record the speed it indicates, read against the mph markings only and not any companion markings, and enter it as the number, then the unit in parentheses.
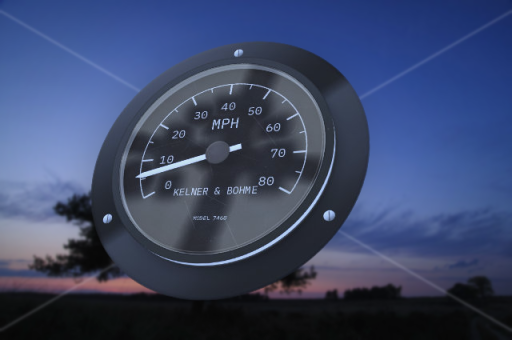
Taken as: 5 (mph)
